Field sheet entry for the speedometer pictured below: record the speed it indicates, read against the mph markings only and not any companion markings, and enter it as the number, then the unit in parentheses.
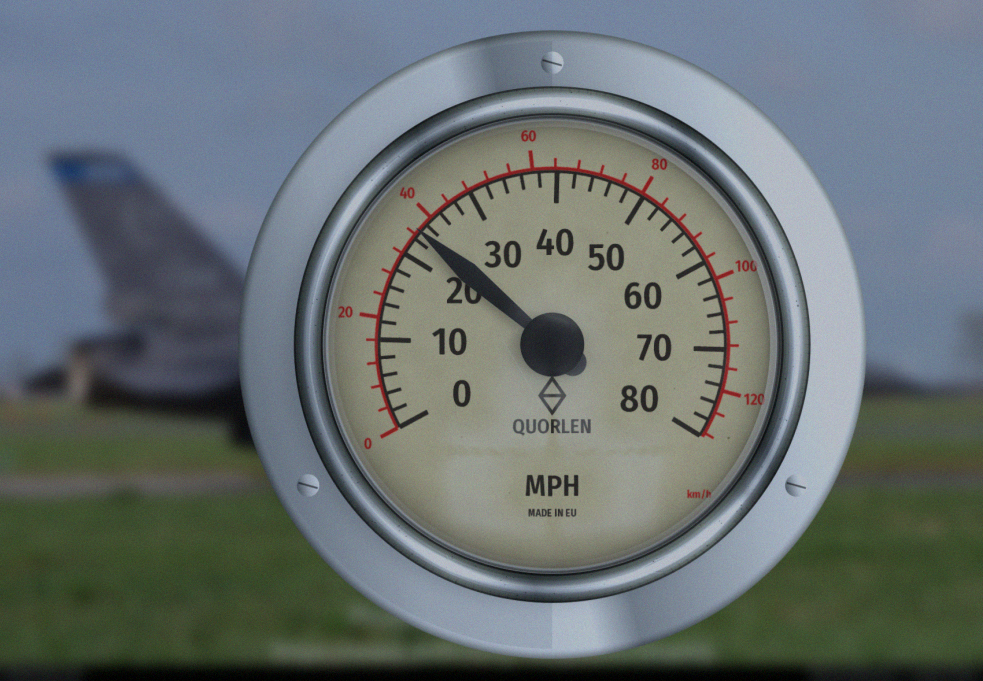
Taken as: 23 (mph)
